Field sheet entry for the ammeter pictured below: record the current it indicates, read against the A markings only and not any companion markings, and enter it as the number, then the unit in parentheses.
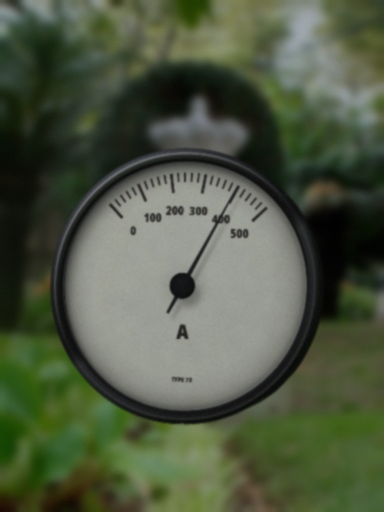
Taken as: 400 (A)
